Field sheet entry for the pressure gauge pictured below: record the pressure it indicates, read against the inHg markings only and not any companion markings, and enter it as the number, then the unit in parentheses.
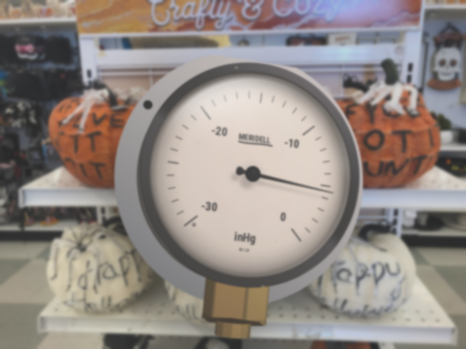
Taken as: -4.5 (inHg)
